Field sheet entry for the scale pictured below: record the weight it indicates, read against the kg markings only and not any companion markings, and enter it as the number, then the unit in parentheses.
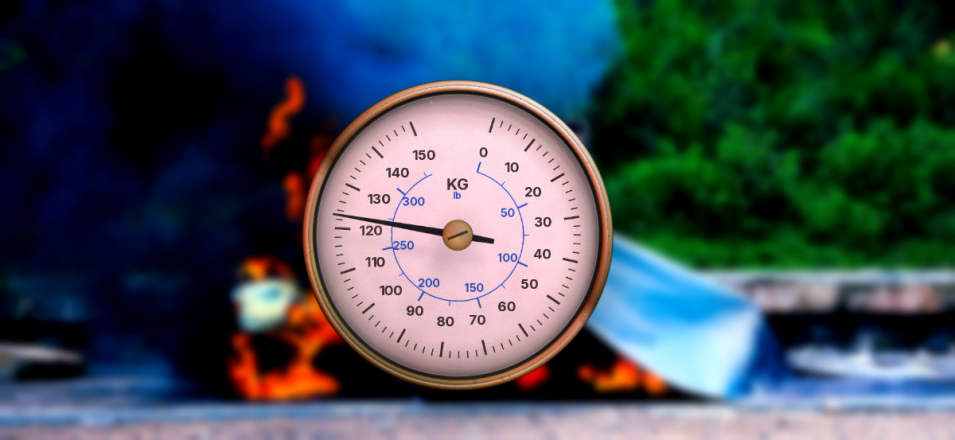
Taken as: 123 (kg)
